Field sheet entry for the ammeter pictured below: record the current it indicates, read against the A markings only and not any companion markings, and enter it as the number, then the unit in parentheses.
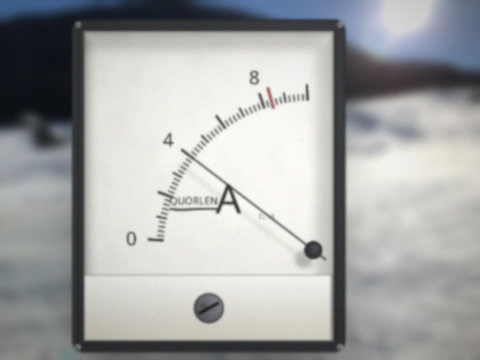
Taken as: 4 (A)
